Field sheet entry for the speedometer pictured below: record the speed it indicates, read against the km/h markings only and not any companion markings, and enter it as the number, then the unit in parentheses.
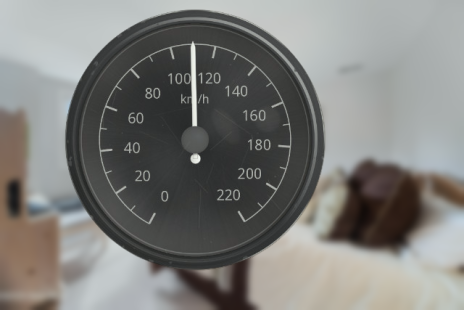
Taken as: 110 (km/h)
